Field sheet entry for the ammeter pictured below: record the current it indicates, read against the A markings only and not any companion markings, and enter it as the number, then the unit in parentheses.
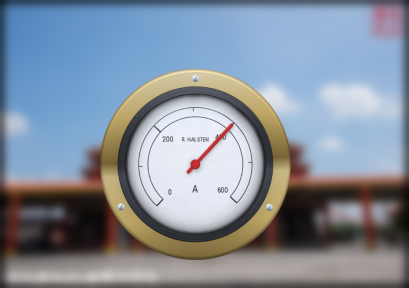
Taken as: 400 (A)
